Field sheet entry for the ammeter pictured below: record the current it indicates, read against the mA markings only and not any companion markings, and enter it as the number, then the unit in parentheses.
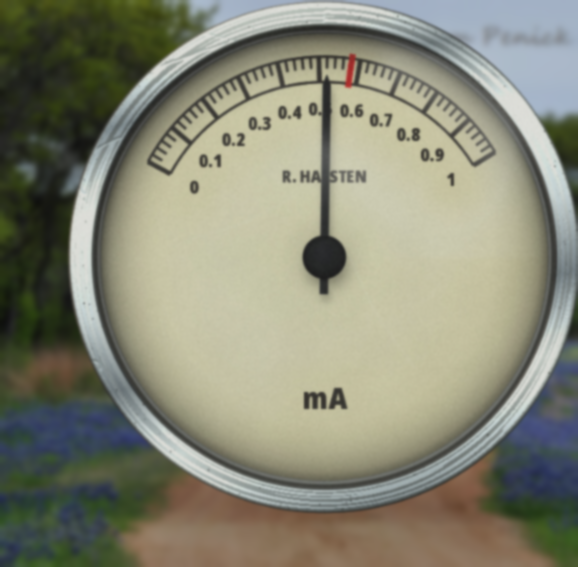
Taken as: 0.52 (mA)
